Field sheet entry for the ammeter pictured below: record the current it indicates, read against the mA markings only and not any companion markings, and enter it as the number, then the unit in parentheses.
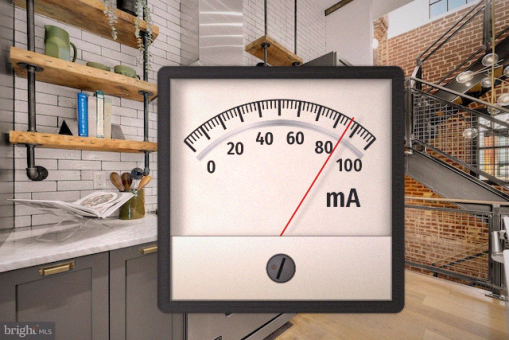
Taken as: 86 (mA)
